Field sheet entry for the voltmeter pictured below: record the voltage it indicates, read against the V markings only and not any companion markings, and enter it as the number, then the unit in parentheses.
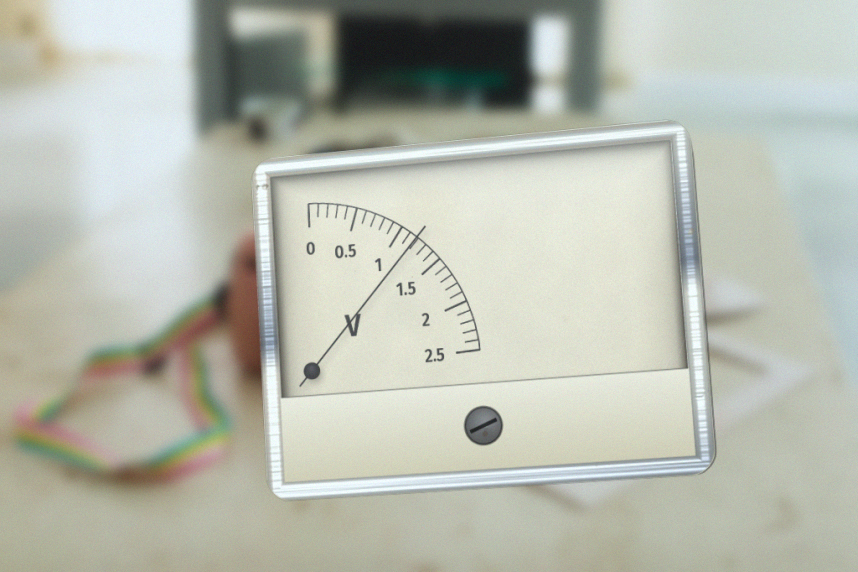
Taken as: 1.2 (V)
